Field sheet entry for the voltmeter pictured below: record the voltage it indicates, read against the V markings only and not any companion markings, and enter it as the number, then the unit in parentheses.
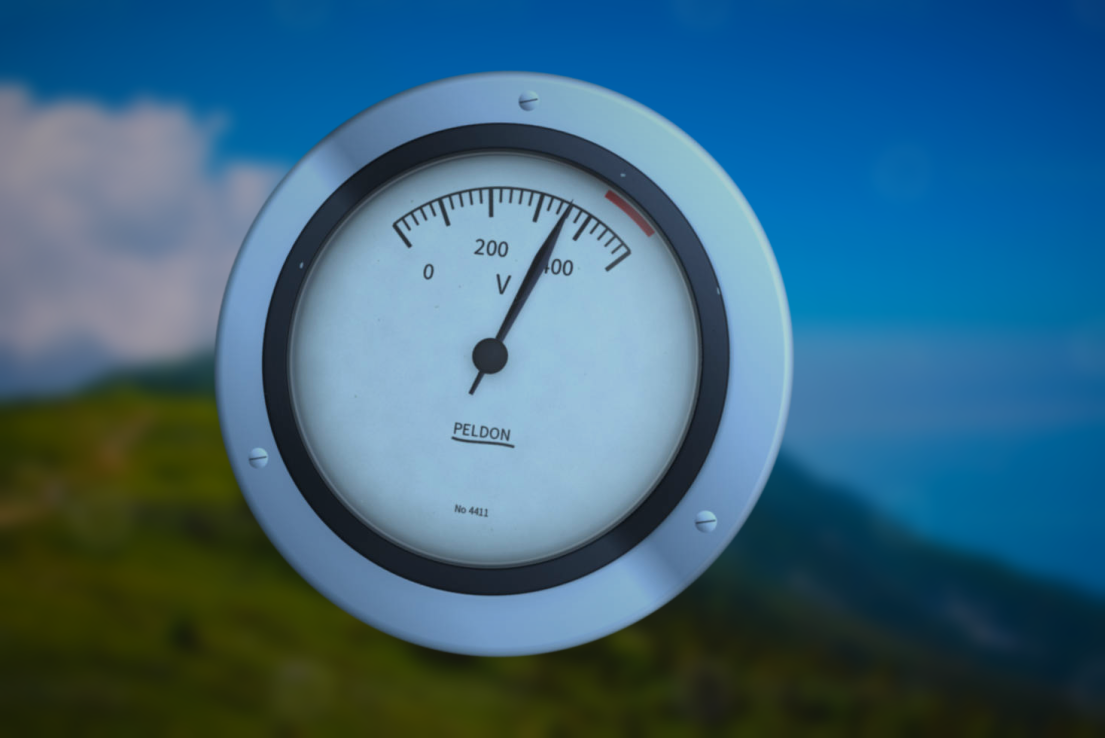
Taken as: 360 (V)
